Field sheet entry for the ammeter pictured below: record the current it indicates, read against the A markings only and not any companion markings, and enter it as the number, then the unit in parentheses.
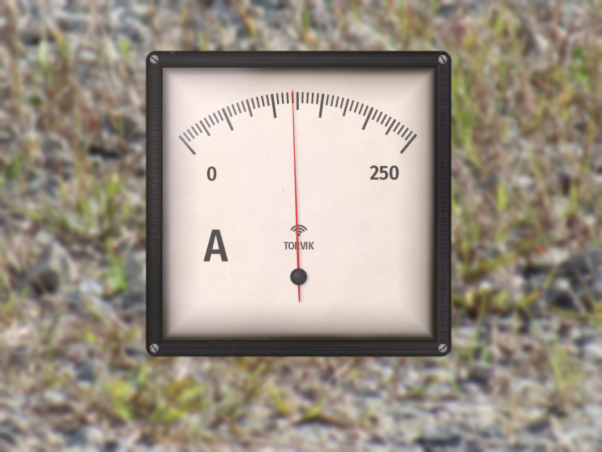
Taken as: 120 (A)
